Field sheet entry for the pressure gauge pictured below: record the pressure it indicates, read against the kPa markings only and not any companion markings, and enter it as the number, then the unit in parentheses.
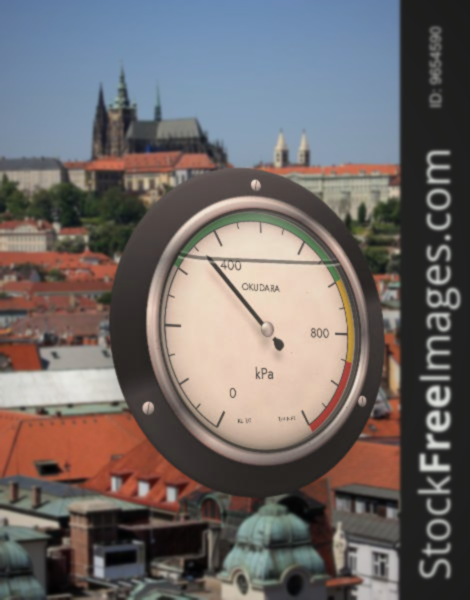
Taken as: 350 (kPa)
